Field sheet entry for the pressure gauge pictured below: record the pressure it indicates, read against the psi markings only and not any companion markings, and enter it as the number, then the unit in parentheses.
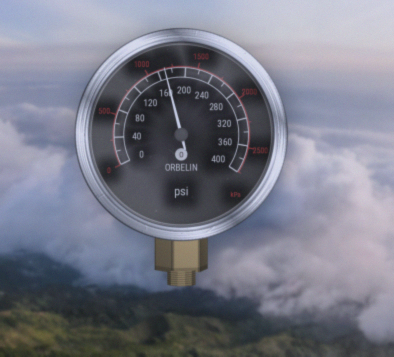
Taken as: 170 (psi)
